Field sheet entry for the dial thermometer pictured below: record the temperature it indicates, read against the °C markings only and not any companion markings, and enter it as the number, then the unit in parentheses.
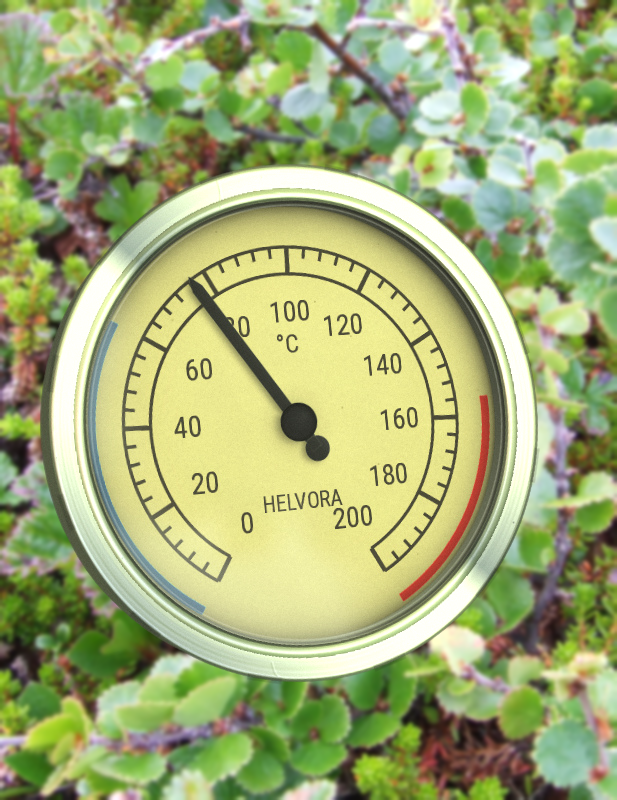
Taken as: 76 (°C)
